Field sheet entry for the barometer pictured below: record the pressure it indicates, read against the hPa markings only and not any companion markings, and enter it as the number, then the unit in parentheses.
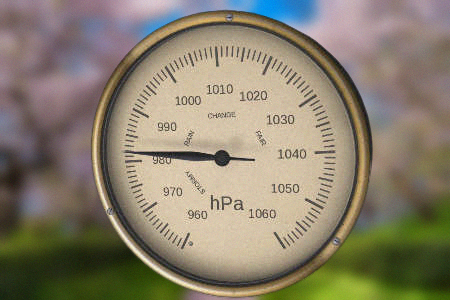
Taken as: 982 (hPa)
